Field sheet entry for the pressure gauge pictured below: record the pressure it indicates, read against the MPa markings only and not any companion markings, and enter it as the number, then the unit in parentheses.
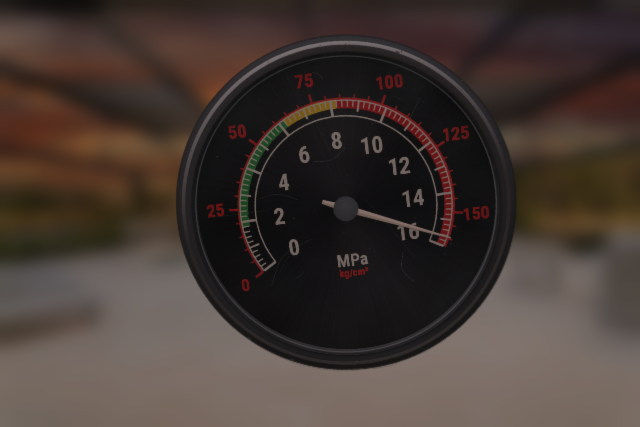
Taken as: 15.6 (MPa)
